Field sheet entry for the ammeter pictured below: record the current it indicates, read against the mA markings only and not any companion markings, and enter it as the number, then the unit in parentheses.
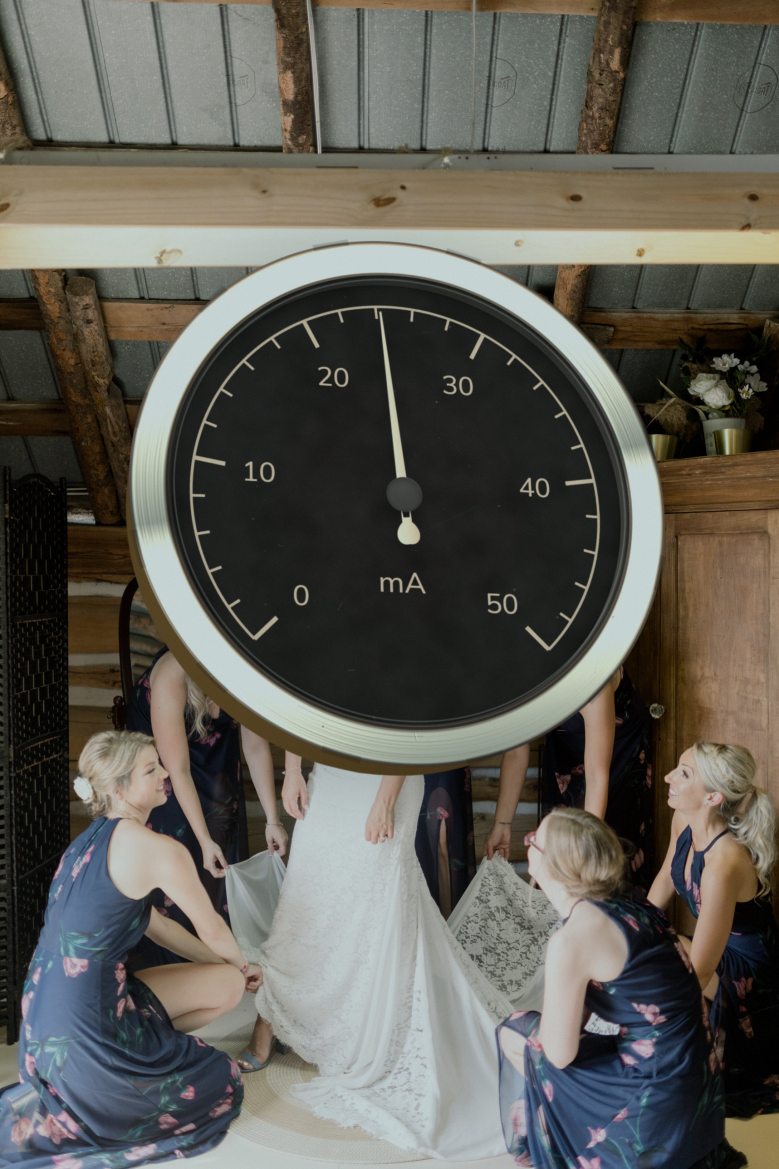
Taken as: 24 (mA)
